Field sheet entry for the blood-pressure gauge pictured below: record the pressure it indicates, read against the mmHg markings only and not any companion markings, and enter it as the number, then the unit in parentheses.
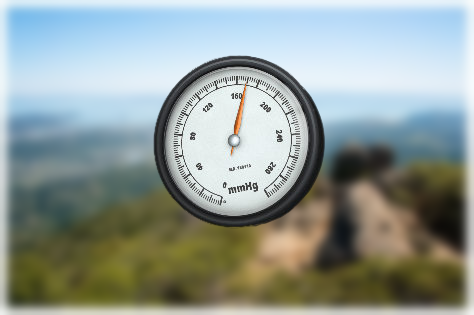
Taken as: 170 (mmHg)
